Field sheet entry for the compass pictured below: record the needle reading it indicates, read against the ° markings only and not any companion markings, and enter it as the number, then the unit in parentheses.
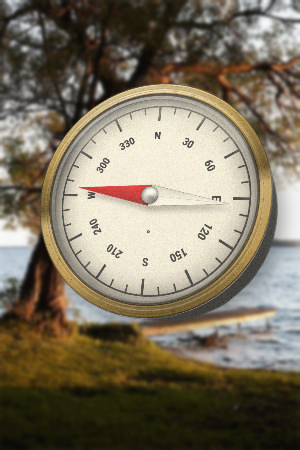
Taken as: 275 (°)
